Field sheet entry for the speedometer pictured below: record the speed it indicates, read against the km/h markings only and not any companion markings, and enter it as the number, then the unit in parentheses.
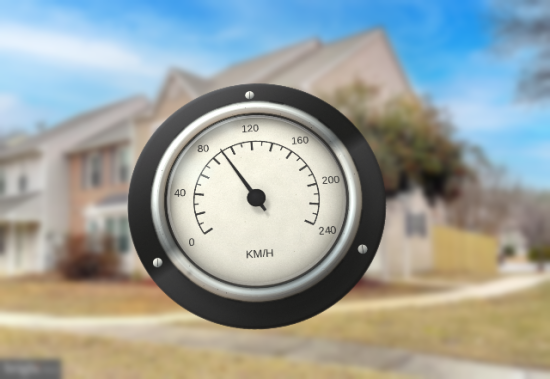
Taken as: 90 (km/h)
